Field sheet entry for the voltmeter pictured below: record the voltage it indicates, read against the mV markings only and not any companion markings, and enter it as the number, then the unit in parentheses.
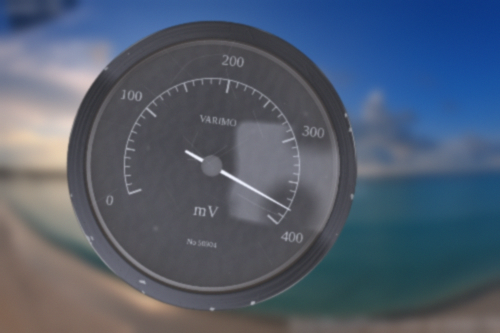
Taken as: 380 (mV)
